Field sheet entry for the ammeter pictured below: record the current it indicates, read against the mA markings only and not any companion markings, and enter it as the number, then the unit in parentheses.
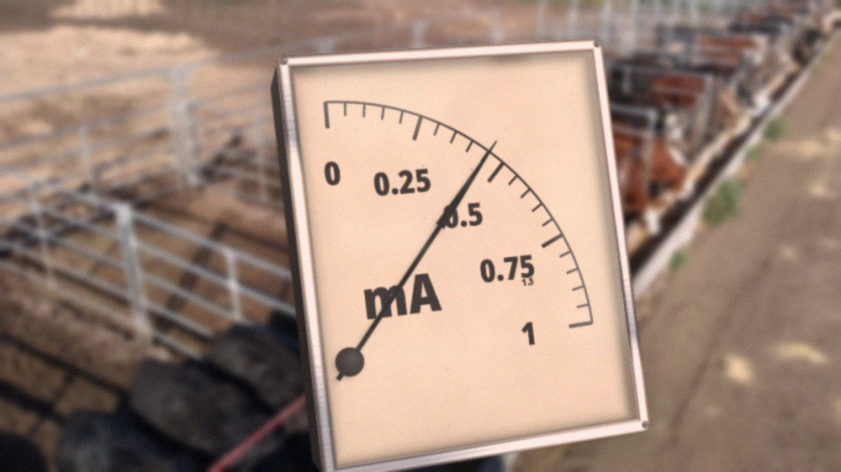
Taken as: 0.45 (mA)
